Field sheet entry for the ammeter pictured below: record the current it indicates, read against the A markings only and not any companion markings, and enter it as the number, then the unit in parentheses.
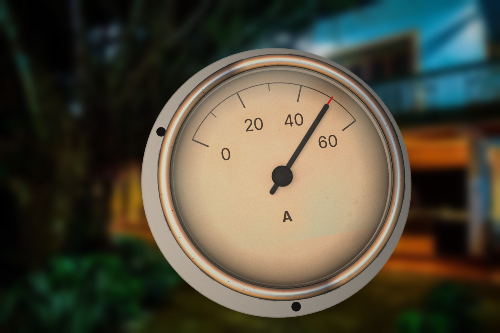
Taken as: 50 (A)
